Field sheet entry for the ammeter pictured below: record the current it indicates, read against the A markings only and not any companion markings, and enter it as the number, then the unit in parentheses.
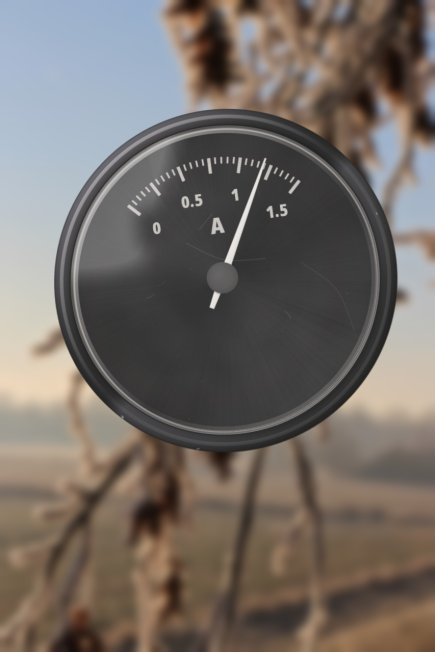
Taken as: 1.2 (A)
